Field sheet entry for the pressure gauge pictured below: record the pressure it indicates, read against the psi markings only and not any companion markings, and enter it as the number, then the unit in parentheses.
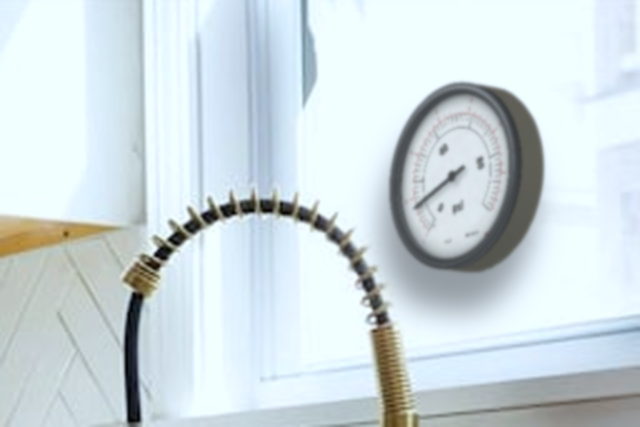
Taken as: 10 (psi)
